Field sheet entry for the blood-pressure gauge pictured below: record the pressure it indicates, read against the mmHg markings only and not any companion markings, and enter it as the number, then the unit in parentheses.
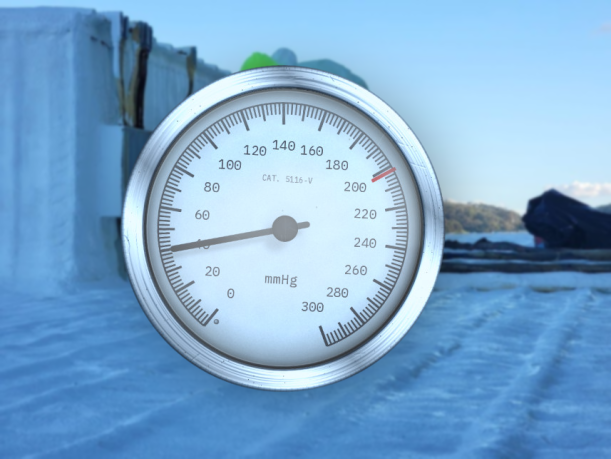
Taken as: 40 (mmHg)
